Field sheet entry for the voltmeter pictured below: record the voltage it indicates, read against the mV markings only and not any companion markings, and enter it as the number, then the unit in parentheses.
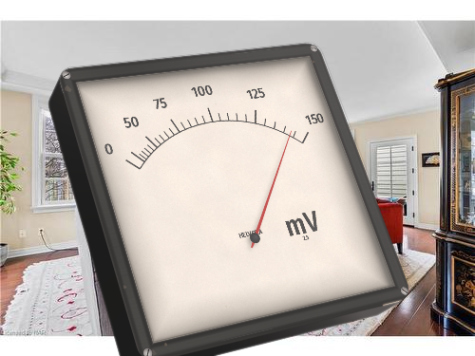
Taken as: 142.5 (mV)
